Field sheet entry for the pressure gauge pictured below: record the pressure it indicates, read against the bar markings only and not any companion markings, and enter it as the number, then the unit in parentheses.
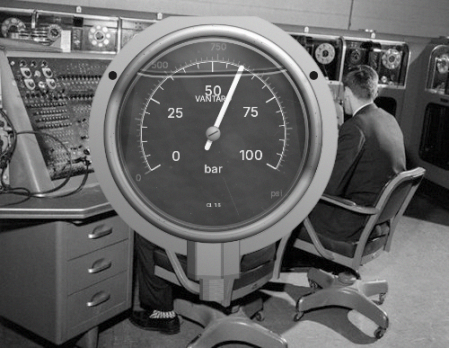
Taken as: 60 (bar)
